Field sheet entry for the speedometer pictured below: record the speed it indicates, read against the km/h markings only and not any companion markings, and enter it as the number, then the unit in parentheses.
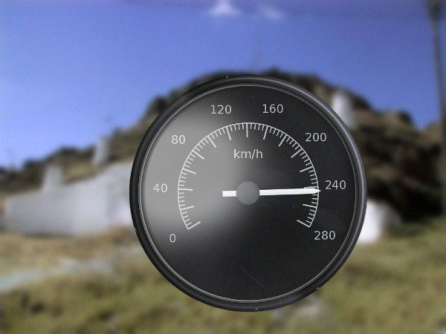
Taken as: 244 (km/h)
